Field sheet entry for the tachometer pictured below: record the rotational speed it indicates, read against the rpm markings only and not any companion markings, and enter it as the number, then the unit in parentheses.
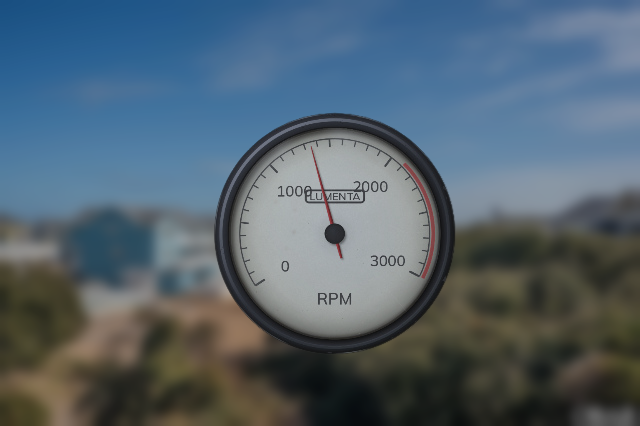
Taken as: 1350 (rpm)
